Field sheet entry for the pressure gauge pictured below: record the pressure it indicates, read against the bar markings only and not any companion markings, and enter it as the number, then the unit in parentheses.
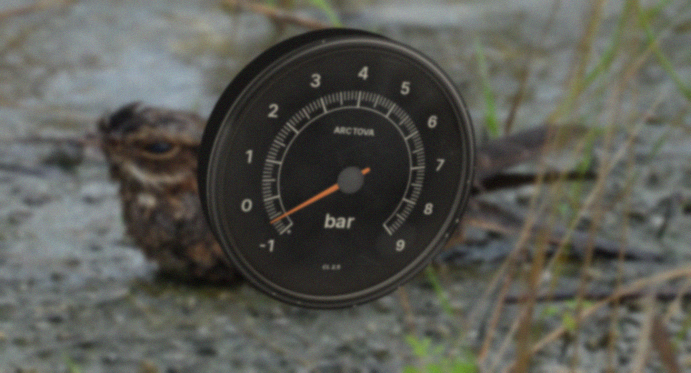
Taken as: -0.5 (bar)
